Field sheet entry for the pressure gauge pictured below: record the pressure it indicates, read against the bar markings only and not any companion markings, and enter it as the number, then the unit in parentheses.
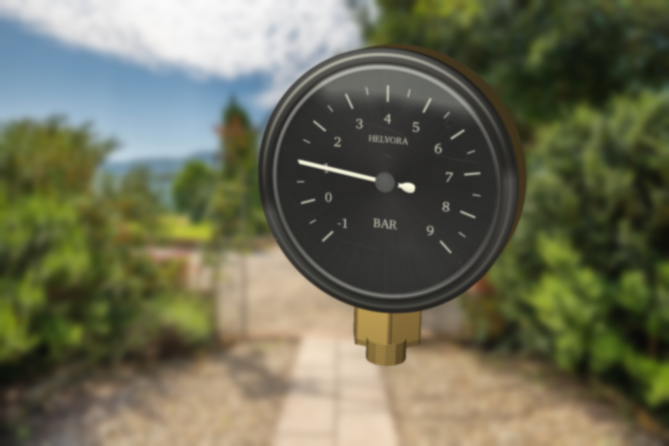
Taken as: 1 (bar)
